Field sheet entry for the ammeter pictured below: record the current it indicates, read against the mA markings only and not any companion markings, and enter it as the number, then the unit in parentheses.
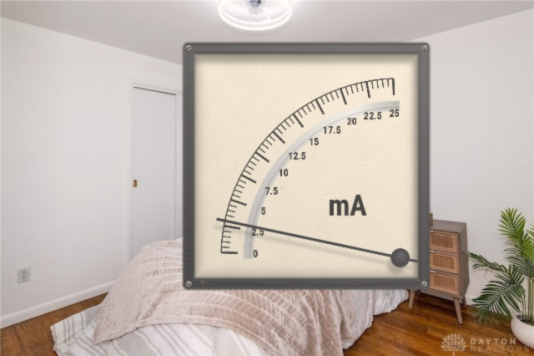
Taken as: 3 (mA)
